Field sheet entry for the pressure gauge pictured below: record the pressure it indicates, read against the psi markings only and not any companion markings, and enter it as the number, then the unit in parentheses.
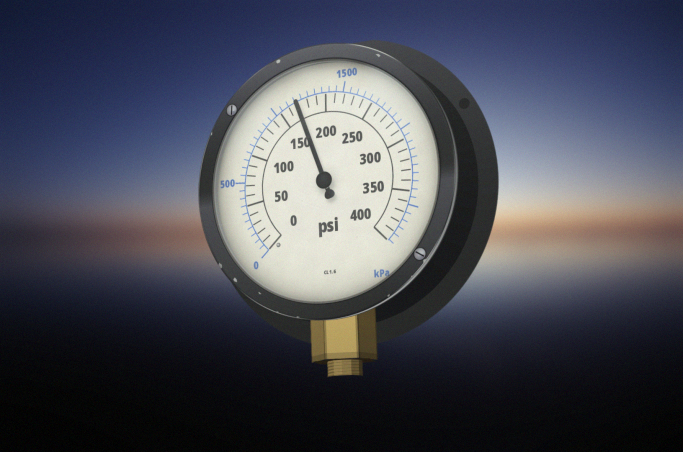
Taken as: 170 (psi)
